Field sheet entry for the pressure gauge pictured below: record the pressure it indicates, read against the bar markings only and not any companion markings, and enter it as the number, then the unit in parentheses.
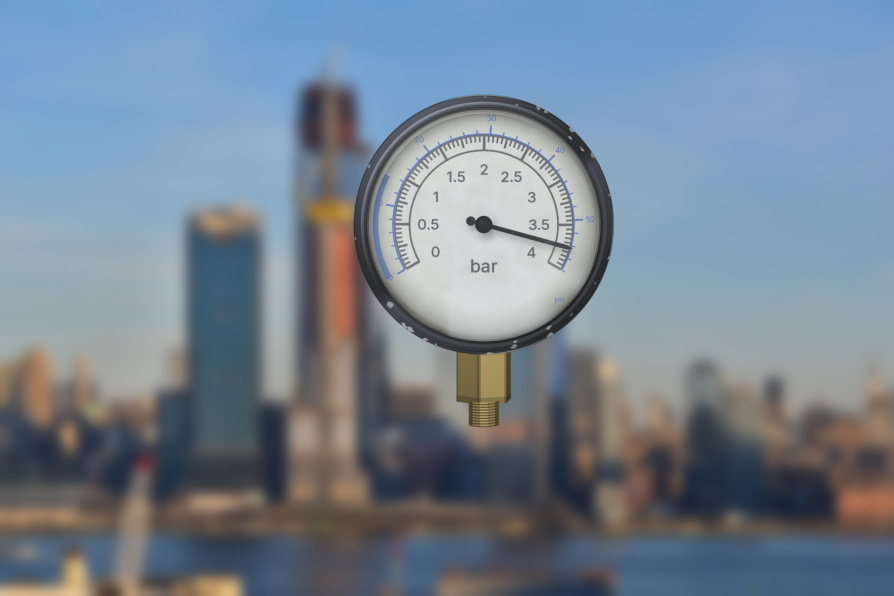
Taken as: 3.75 (bar)
